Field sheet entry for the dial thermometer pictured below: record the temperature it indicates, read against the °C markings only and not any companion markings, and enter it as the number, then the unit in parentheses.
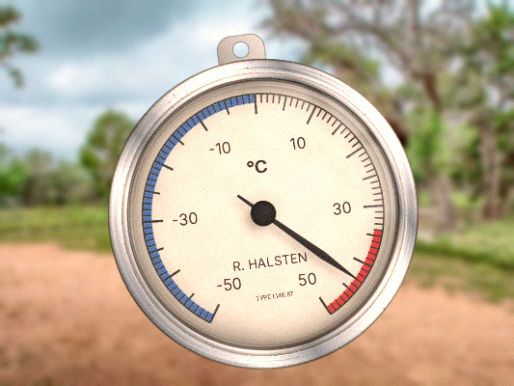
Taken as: 43 (°C)
